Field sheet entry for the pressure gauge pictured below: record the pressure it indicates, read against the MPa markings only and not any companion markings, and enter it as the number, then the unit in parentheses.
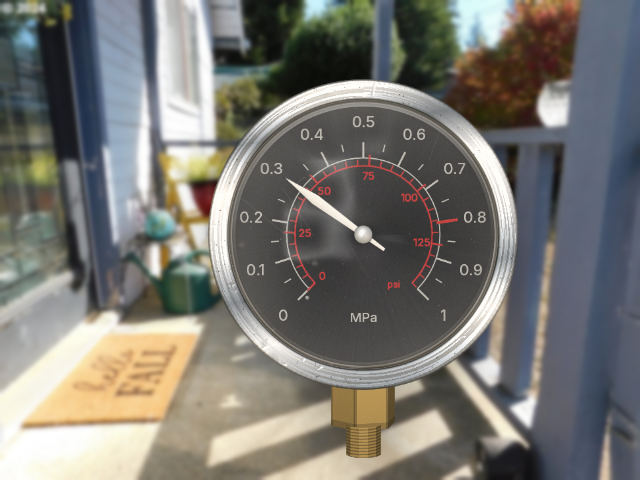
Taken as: 0.3 (MPa)
